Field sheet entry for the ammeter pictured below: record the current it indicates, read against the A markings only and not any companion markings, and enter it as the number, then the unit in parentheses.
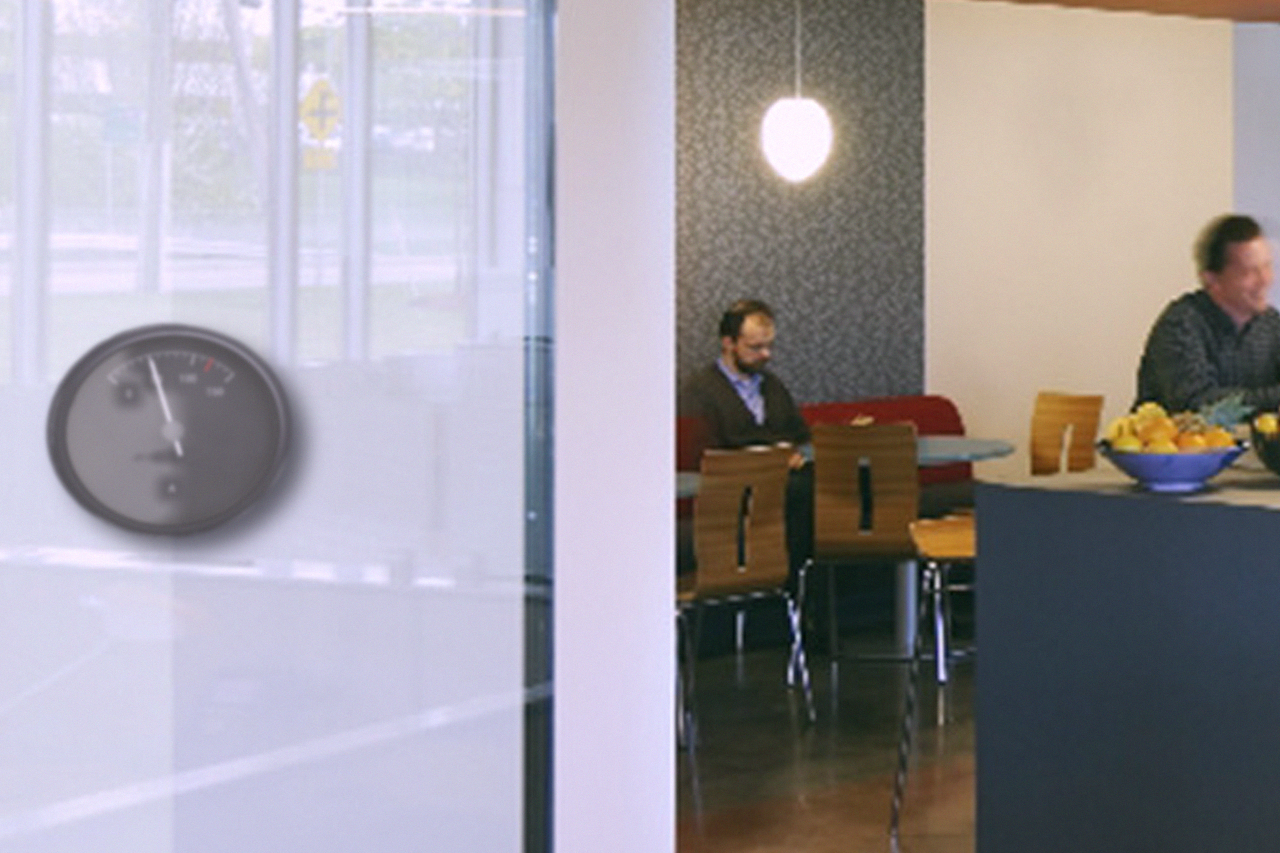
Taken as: 50 (A)
